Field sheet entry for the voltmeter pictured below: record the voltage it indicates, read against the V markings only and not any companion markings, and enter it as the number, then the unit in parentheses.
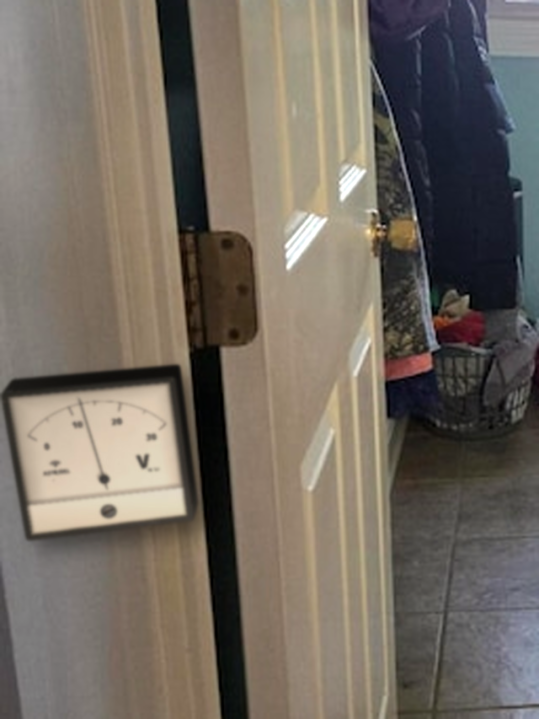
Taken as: 12.5 (V)
